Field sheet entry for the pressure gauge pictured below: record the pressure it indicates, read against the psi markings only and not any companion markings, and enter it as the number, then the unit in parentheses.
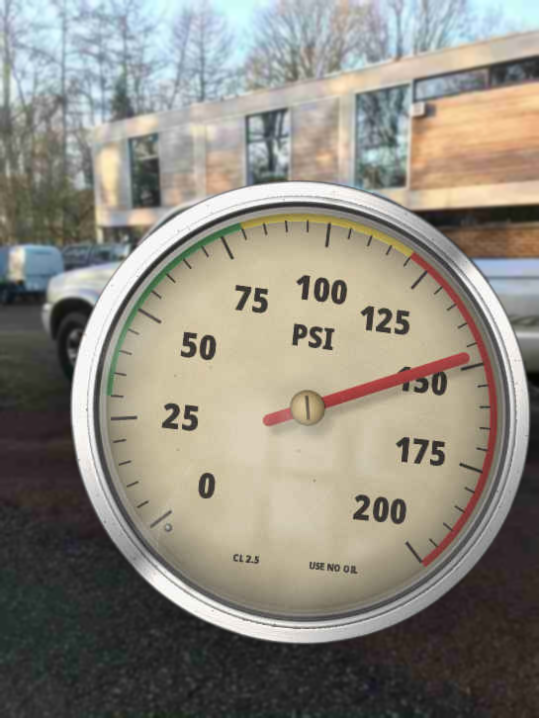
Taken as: 147.5 (psi)
